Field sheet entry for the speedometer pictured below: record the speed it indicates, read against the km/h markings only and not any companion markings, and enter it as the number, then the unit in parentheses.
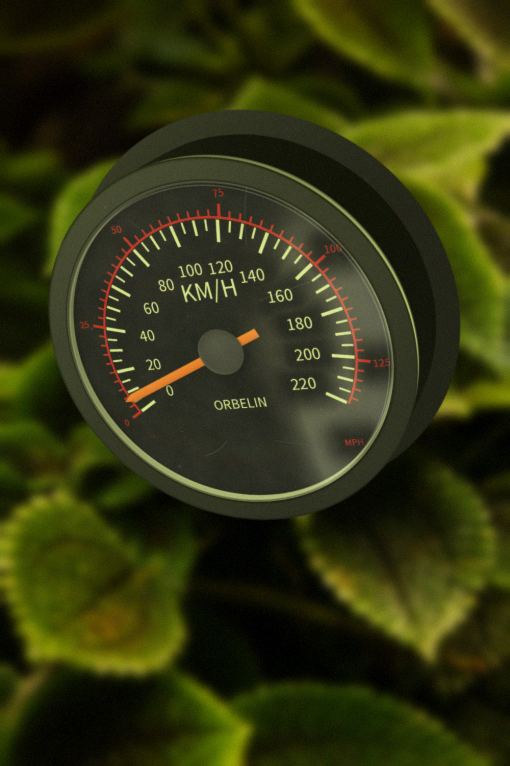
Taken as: 7.5 (km/h)
